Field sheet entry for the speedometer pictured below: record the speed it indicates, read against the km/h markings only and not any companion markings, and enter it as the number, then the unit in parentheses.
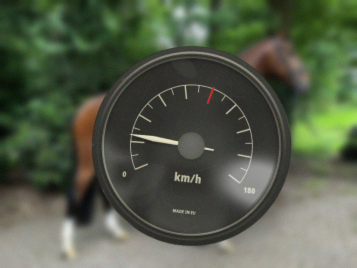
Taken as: 25 (km/h)
